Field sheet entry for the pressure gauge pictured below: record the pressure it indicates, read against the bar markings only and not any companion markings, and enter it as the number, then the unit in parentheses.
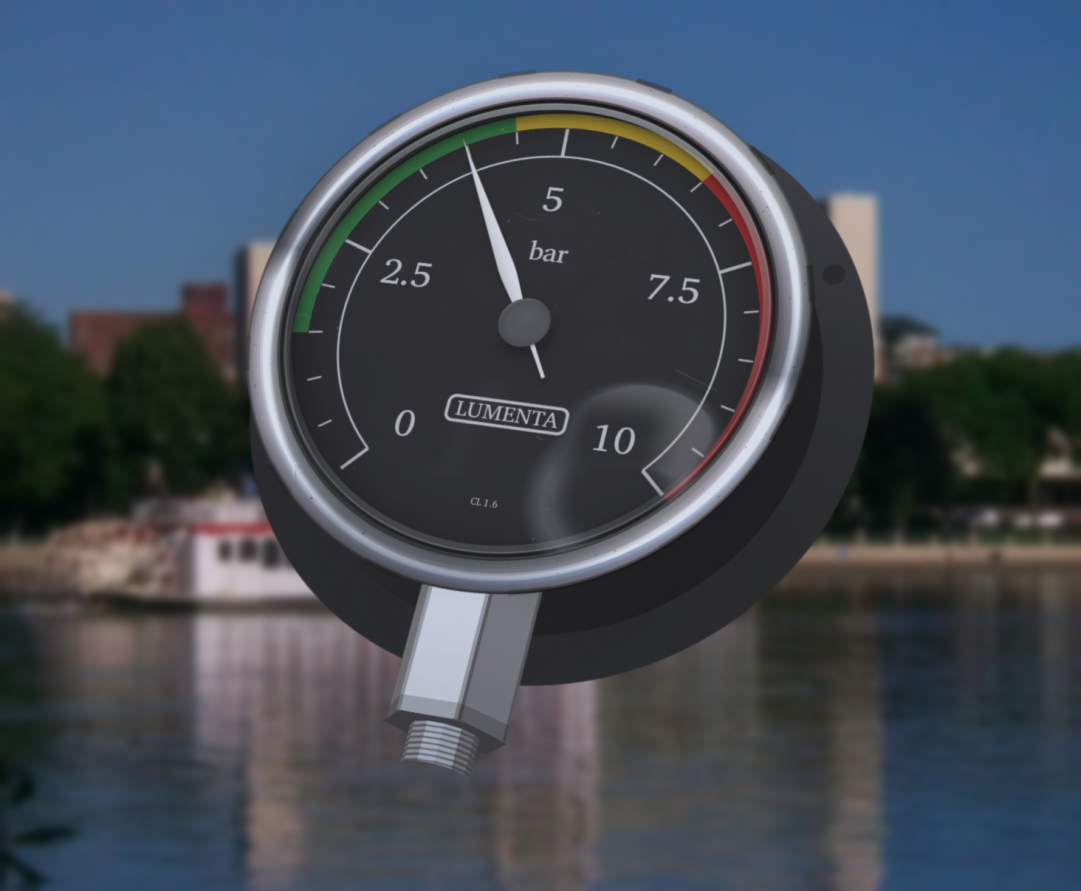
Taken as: 4 (bar)
